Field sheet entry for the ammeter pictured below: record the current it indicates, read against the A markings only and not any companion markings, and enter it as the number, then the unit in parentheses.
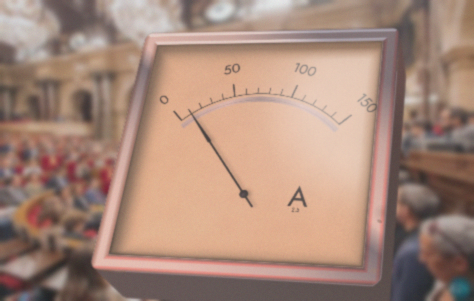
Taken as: 10 (A)
